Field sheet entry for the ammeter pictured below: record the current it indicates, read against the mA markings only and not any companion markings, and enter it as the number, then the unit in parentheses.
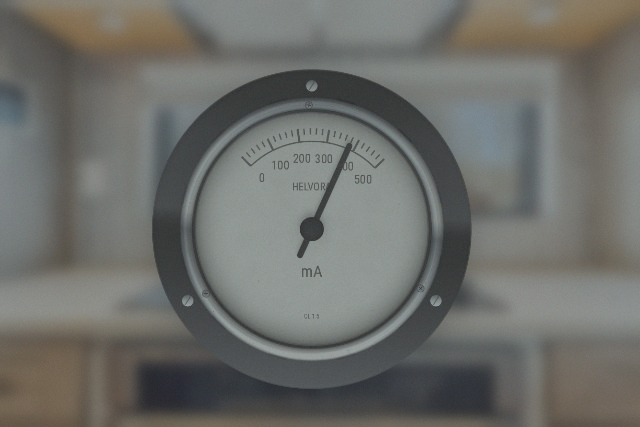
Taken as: 380 (mA)
